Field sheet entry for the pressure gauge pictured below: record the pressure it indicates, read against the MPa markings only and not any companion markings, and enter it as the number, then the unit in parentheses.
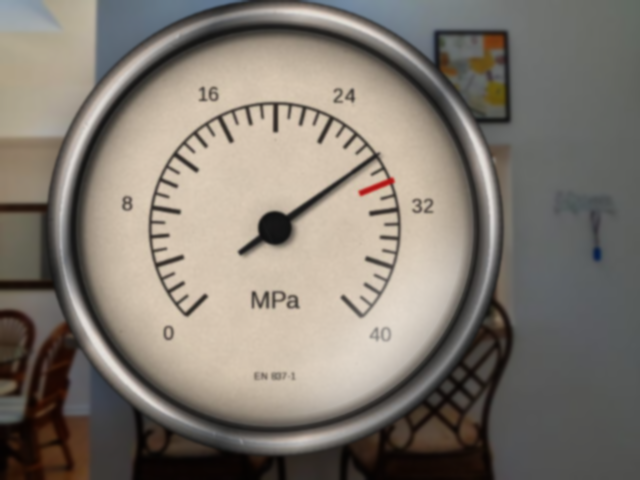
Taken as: 28 (MPa)
